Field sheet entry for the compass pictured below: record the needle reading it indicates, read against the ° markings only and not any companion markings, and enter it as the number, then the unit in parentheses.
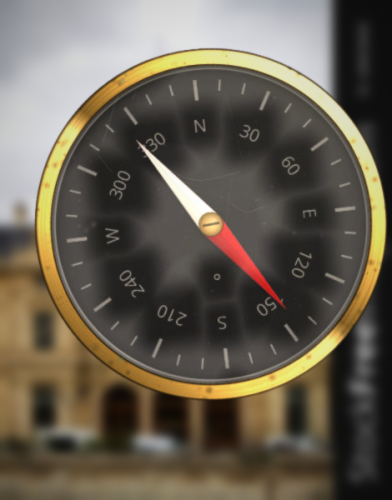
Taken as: 145 (°)
